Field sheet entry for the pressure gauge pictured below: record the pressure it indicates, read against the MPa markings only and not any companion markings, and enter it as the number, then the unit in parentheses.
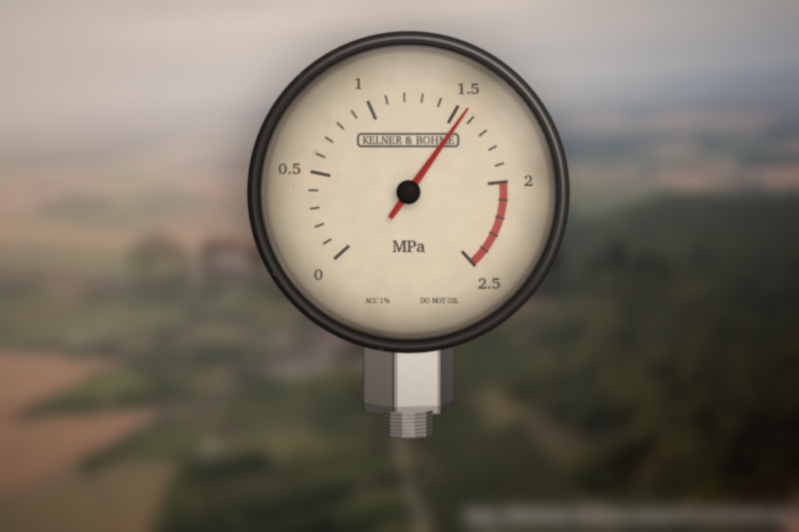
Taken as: 1.55 (MPa)
